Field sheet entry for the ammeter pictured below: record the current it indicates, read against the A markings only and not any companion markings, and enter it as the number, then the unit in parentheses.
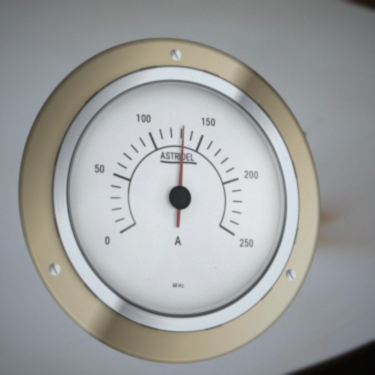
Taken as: 130 (A)
